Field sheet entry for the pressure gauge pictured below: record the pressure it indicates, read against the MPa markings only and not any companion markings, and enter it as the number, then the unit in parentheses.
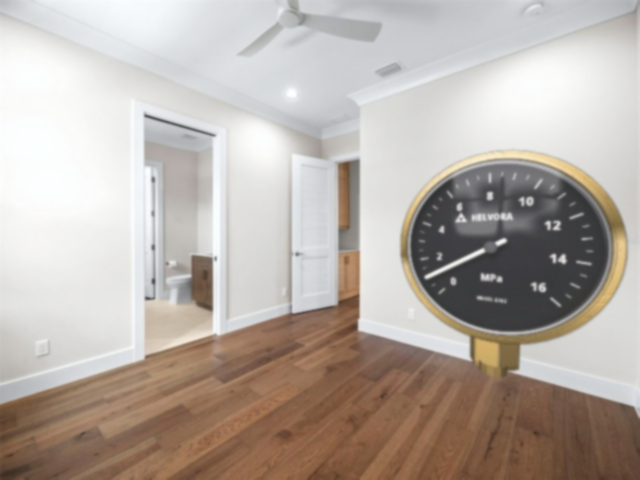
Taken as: 1 (MPa)
